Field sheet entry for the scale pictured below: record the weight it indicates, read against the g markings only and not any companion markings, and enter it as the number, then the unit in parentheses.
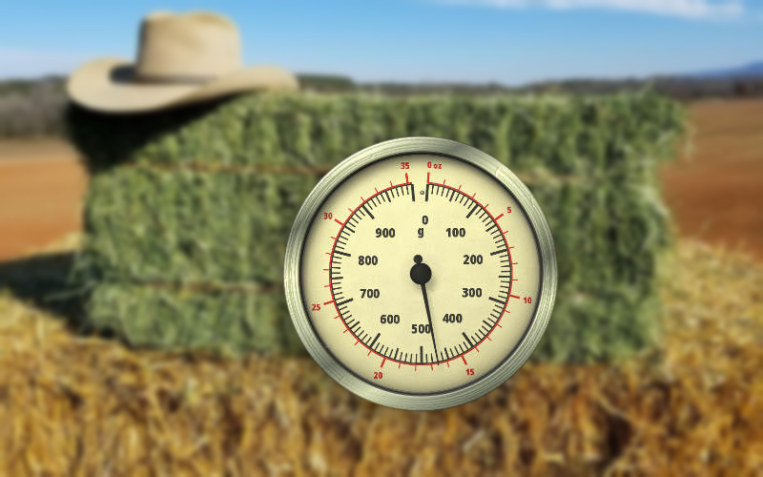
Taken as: 470 (g)
